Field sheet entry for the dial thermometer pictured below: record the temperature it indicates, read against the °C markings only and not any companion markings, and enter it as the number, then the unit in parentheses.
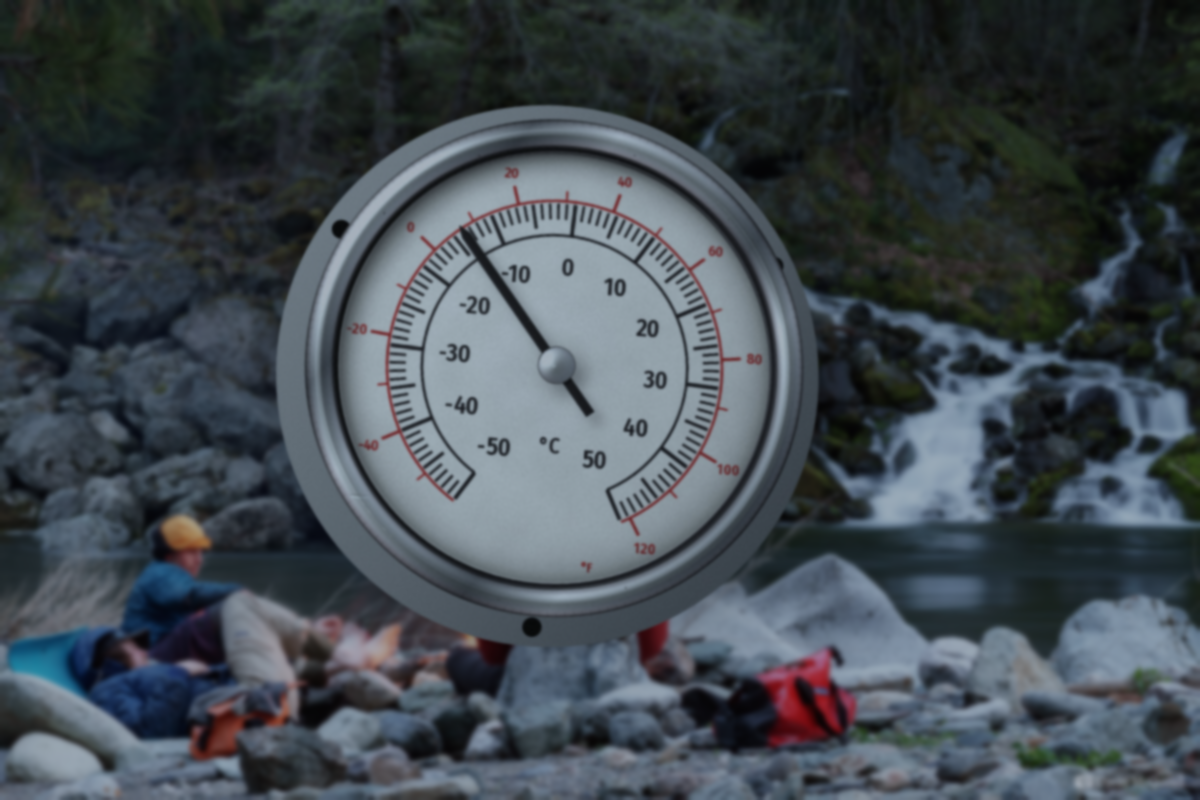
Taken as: -14 (°C)
